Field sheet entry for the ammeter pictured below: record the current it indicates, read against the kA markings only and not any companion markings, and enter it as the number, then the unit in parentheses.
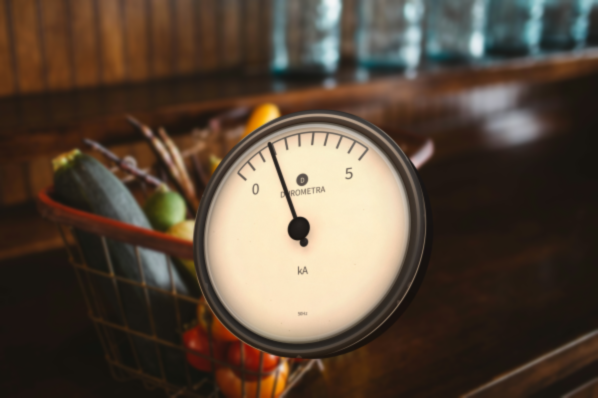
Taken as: 1.5 (kA)
